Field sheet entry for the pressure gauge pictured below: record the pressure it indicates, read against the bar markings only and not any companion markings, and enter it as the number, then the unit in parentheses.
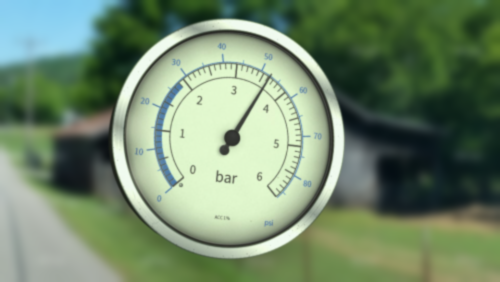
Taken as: 3.6 (bar)
